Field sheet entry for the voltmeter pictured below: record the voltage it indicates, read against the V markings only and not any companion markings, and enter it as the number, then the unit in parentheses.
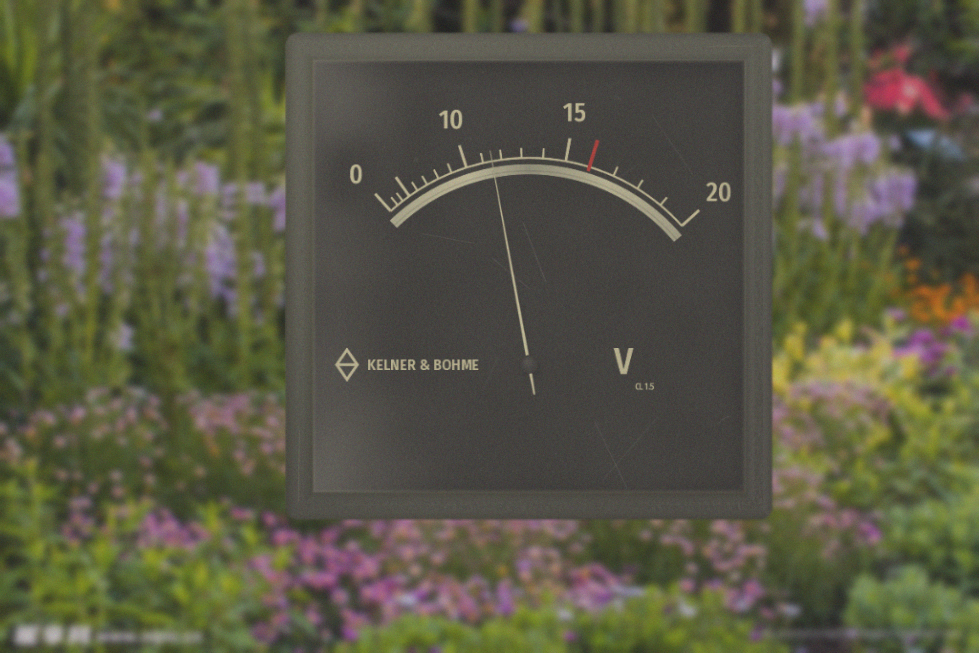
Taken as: 11.5 (V)
